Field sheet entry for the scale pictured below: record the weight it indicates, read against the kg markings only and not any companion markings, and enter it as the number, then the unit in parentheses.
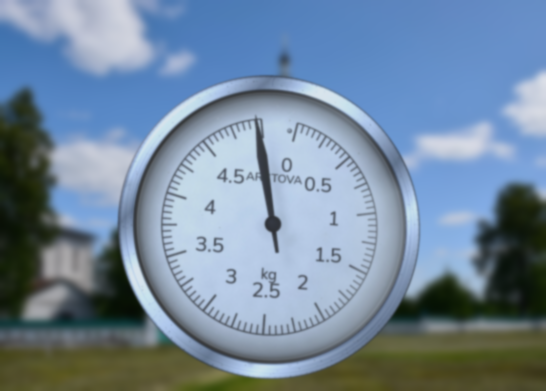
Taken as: 4.95 (kg)
